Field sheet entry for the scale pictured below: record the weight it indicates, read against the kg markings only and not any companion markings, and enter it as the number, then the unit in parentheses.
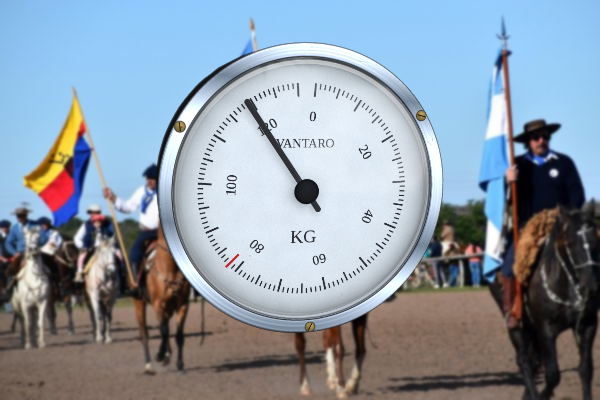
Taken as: 119 (kg)
